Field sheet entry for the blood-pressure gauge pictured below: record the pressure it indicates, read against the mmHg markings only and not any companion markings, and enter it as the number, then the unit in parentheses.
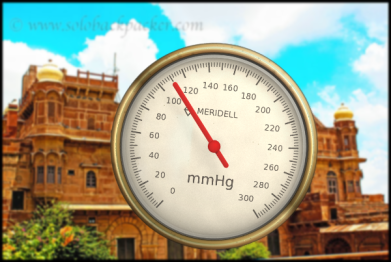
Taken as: 110 (mmHg)
